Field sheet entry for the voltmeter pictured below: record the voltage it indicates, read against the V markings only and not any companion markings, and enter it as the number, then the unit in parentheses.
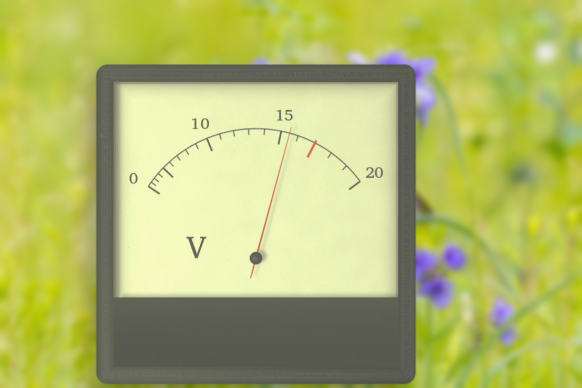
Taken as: 15.5 (V)
